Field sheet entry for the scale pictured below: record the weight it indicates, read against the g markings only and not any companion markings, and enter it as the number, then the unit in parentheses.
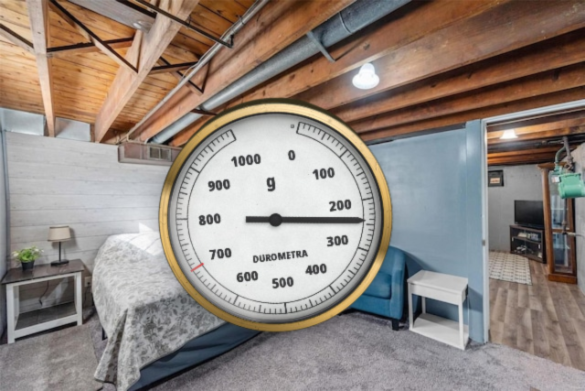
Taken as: 240 (g)
